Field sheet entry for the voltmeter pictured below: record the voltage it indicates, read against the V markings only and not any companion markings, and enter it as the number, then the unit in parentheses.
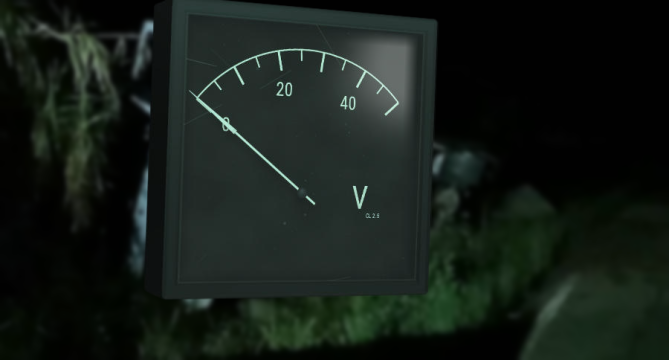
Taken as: 0 (V)
